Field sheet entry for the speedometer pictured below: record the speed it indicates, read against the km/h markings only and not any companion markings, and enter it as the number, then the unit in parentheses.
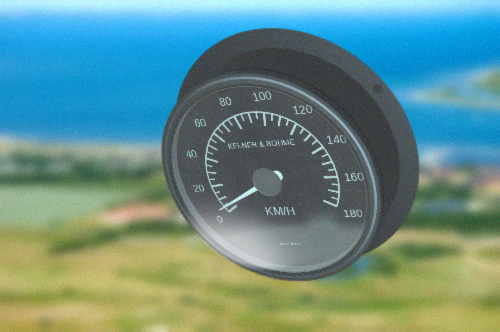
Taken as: 5 (km/h)
